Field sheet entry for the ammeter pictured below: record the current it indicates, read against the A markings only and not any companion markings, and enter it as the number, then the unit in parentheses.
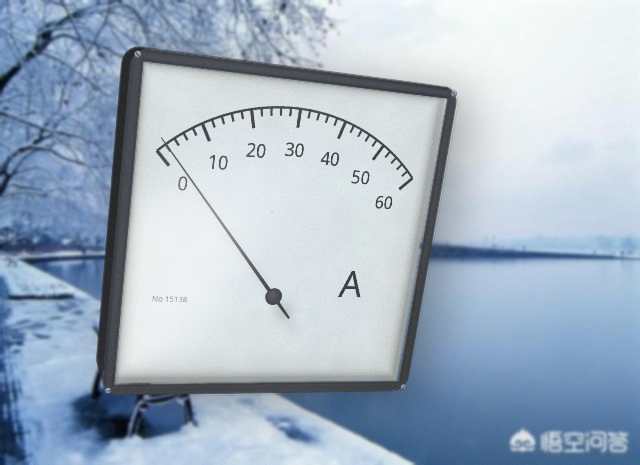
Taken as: 2 (A)
